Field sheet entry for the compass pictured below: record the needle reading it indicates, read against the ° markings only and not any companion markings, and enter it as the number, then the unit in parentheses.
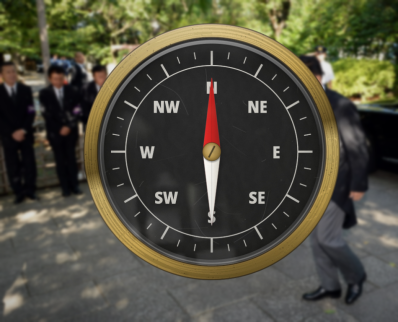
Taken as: 0 (°)
